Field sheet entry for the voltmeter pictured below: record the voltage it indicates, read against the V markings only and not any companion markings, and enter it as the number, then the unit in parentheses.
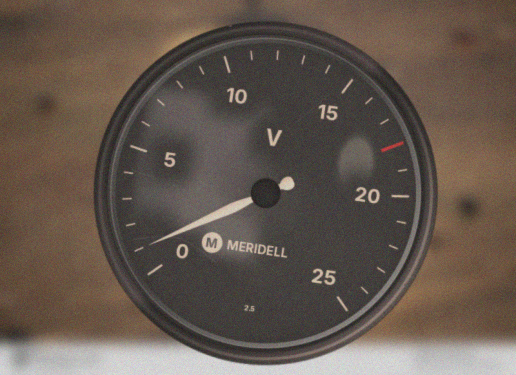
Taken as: 1 (V)
